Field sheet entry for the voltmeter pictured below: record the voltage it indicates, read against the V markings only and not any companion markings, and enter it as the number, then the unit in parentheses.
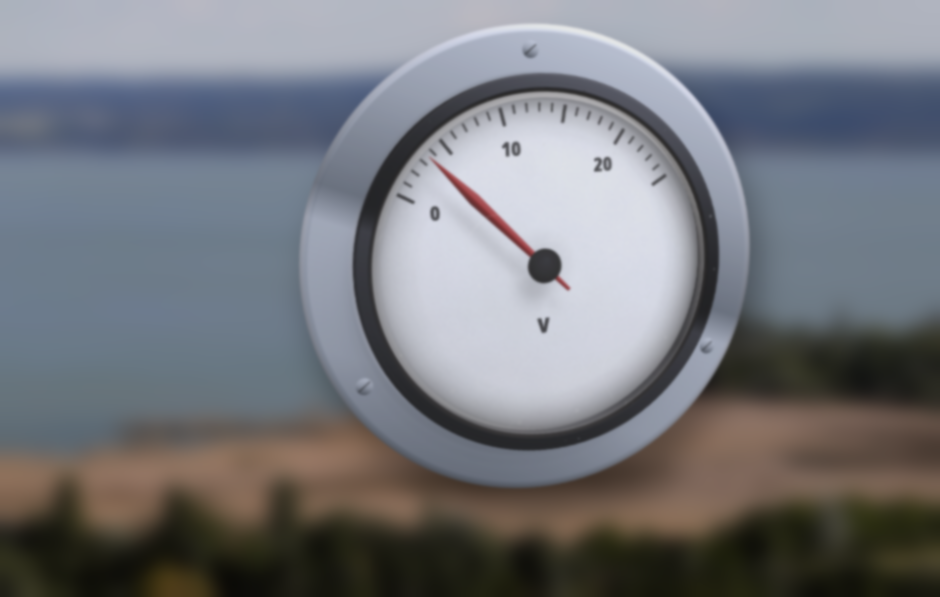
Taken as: 3.5 (V)
